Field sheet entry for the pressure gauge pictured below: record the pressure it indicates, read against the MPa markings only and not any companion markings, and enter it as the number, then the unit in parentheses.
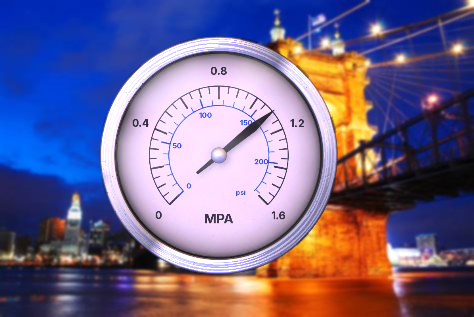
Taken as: 1.1 (MPa)
